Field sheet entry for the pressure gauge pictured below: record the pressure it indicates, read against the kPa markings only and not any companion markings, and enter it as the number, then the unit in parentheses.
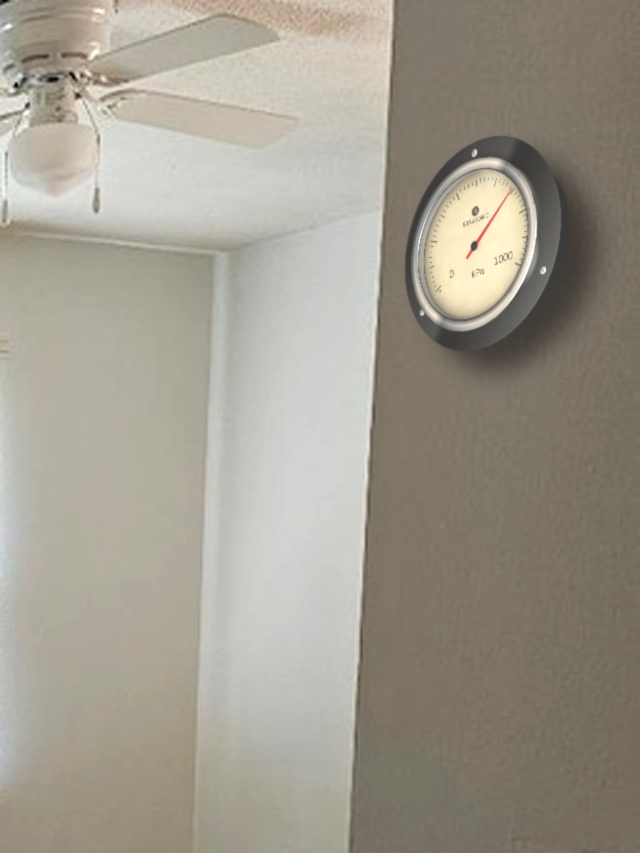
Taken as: 700 (kPa)
